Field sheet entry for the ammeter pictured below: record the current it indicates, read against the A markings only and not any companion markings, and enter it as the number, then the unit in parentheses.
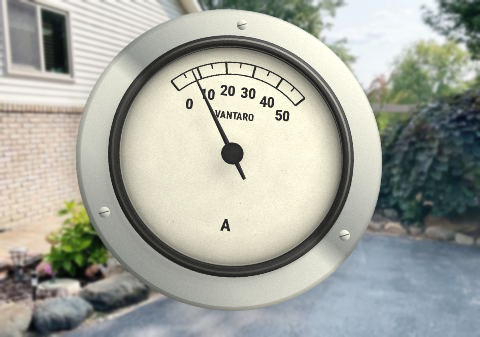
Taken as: 7.5 (A)
